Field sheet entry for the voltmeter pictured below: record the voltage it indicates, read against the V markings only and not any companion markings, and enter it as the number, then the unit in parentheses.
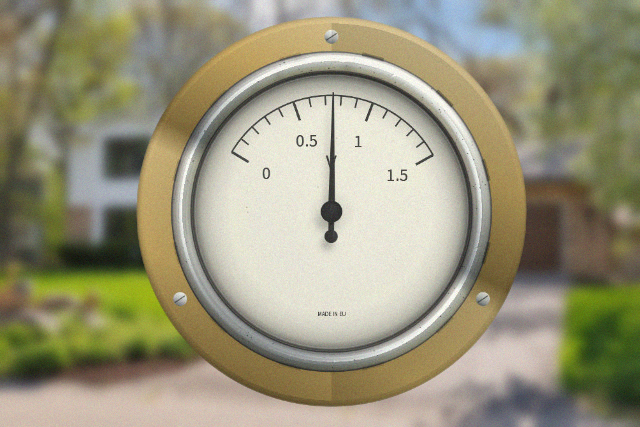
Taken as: 0.75 (V)
